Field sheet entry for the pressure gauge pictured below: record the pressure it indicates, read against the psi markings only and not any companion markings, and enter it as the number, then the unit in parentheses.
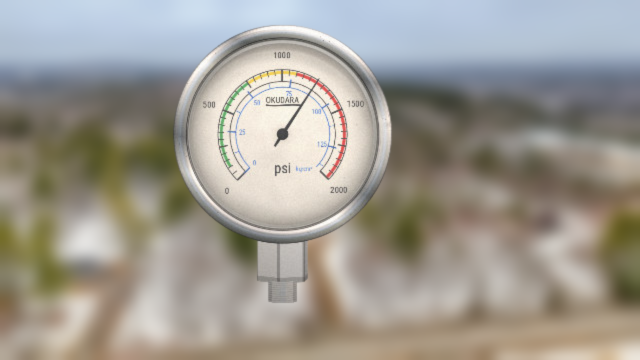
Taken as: 1250 (psi)
